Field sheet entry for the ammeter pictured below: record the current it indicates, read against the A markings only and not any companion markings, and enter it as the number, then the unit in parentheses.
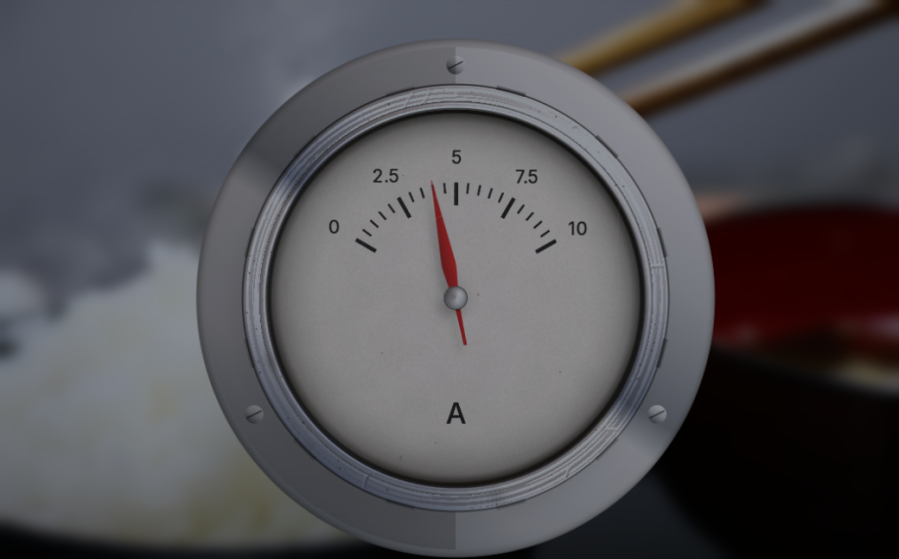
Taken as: 4 (A)
